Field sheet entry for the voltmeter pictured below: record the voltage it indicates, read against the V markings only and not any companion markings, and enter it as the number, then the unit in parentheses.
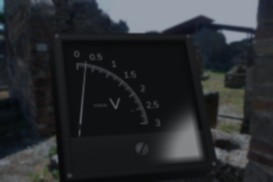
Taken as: 0.25 (V)
